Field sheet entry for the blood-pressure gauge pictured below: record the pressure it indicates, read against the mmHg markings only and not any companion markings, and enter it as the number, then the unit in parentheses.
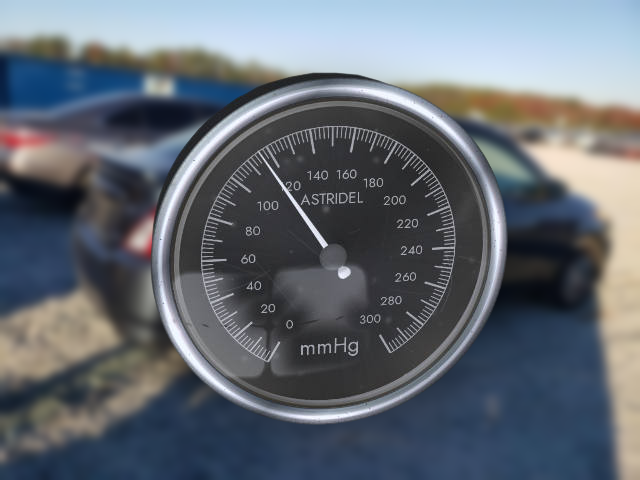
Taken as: 116 (mmHg)
